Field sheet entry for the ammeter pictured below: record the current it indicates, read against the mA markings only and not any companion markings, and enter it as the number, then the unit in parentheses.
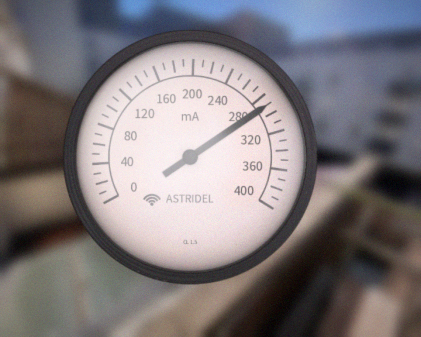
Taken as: 290 (mA)
